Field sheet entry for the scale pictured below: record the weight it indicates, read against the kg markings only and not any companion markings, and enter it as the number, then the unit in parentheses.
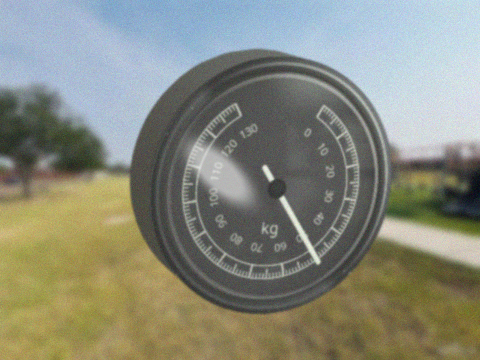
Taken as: 50 (kg)
